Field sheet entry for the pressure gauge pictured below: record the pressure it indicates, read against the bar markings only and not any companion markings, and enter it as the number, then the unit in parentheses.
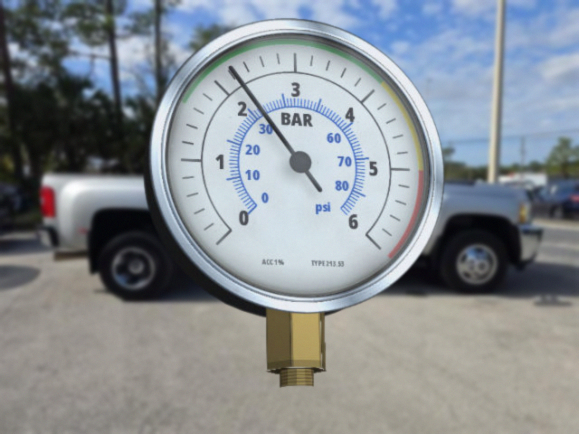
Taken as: 2.2 (bar)
